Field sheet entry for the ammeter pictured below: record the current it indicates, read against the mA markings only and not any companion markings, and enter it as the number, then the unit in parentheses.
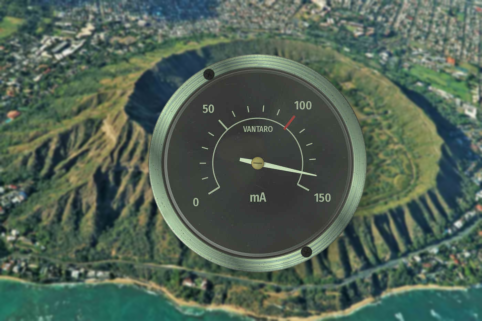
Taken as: 140 (mA)
